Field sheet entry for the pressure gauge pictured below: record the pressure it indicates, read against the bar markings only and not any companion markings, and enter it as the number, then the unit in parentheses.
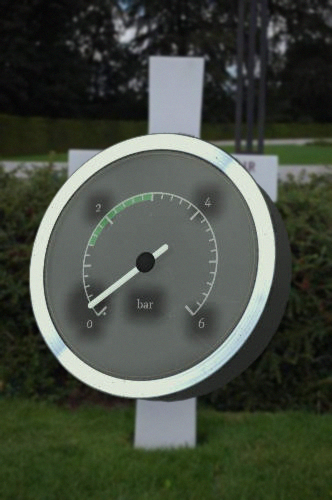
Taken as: 0.2 (bar)
